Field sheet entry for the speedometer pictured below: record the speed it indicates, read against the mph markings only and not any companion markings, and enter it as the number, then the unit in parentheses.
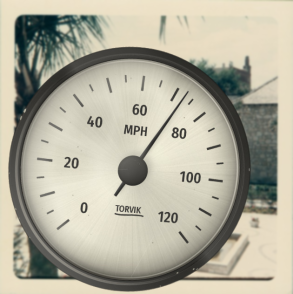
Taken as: 72.5 (mph)
